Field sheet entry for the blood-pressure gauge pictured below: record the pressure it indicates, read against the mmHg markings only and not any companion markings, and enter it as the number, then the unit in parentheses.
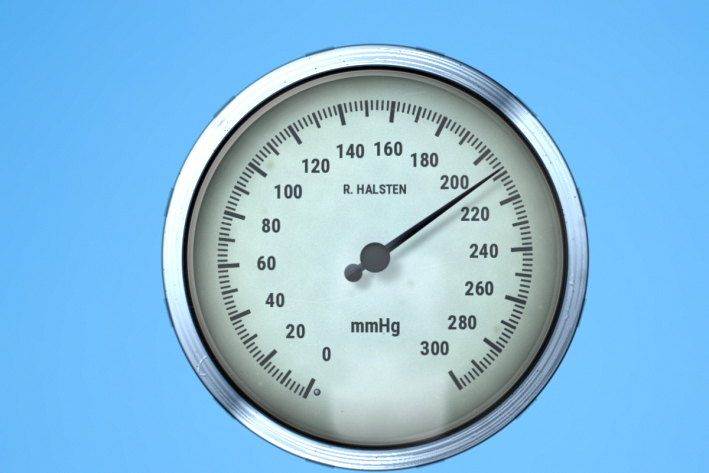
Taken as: 208 (mmHg)
